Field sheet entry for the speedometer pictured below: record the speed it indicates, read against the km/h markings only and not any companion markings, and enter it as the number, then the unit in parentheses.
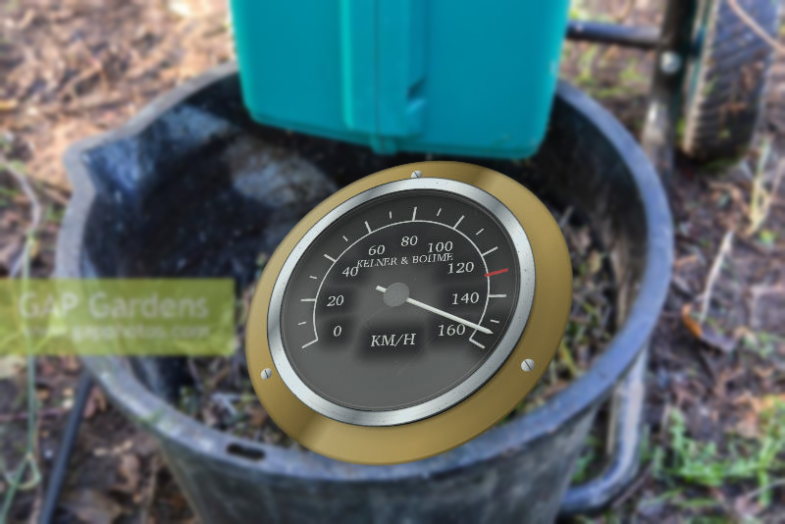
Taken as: 155 (km/h)
